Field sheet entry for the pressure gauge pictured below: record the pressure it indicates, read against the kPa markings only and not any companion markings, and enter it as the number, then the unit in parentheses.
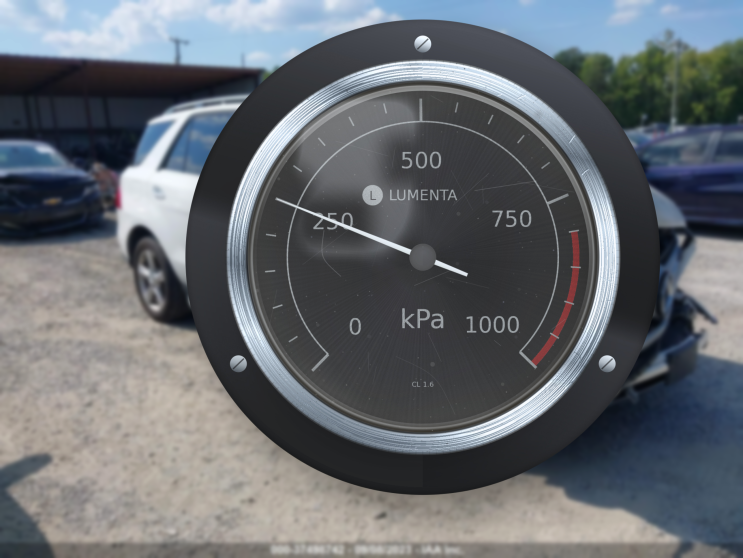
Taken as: 250 (kPa)
